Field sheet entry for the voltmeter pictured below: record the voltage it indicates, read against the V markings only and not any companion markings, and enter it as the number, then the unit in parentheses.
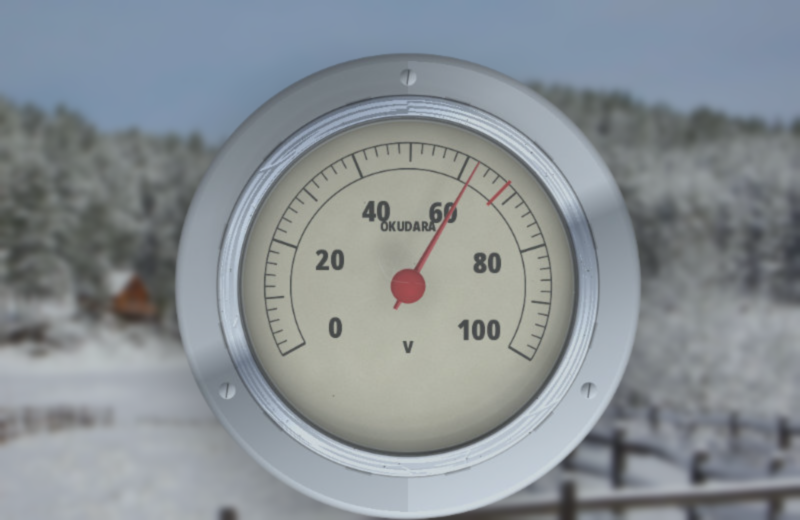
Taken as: 62 (V)
